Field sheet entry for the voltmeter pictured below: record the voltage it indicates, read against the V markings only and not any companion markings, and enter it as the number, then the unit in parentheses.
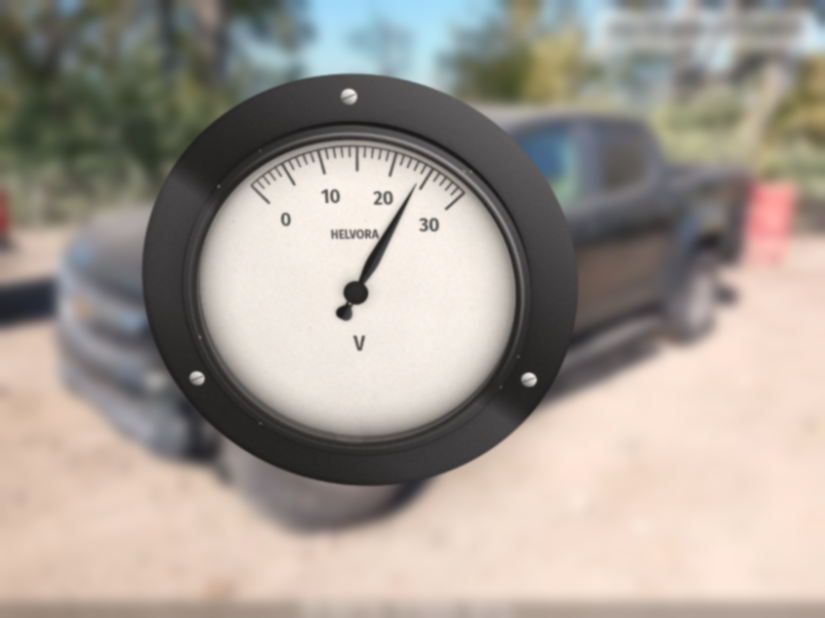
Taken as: 24 (V)
